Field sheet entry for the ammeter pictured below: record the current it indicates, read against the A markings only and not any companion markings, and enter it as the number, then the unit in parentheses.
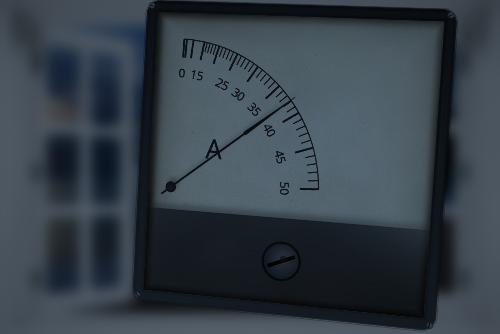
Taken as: 38 (A)
